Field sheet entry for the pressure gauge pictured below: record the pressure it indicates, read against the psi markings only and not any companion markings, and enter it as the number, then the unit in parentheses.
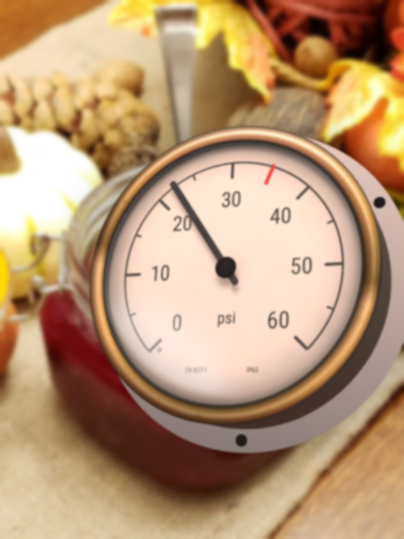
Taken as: 22.5 (psi)
